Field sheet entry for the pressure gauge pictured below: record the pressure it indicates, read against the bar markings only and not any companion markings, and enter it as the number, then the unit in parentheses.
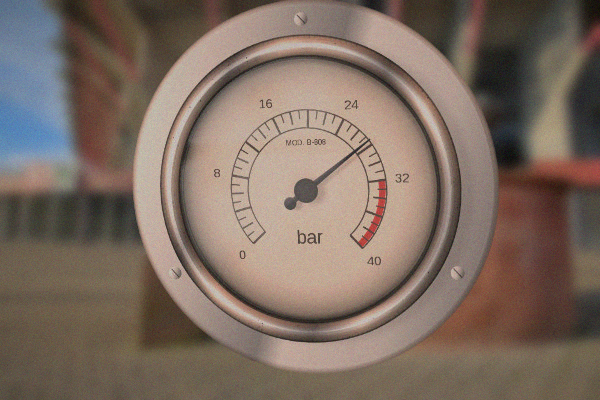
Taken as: 27.5 (bar)
